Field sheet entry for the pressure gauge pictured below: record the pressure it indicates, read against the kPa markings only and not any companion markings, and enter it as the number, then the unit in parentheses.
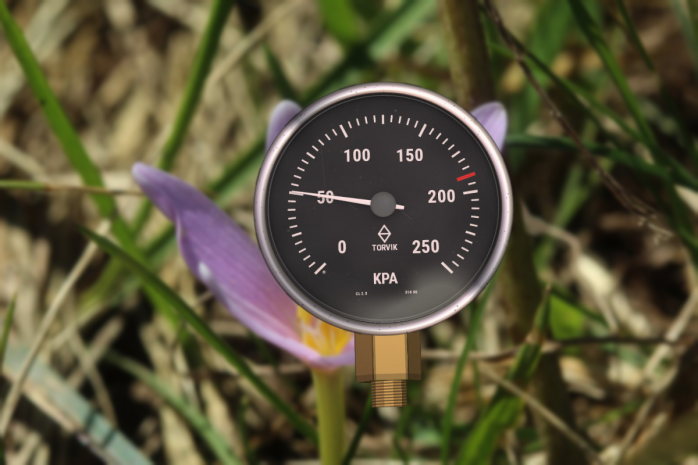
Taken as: 50 (kPa)
